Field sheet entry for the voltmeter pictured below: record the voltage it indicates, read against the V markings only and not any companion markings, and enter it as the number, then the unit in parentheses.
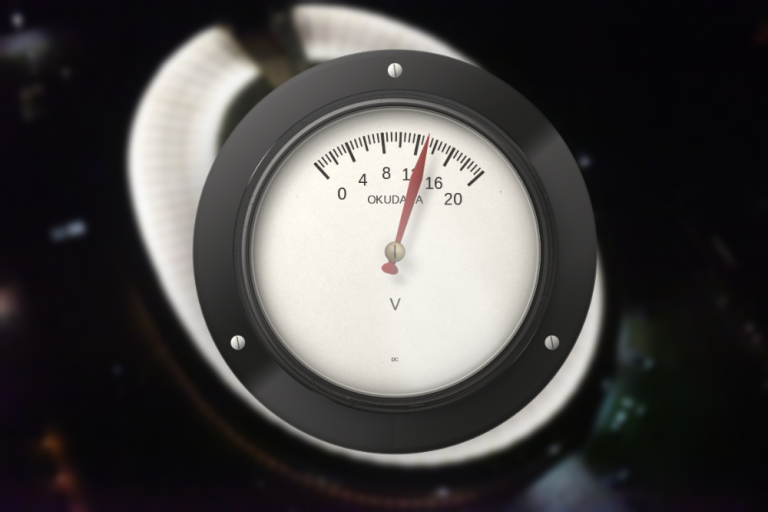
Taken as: 13 (V)
